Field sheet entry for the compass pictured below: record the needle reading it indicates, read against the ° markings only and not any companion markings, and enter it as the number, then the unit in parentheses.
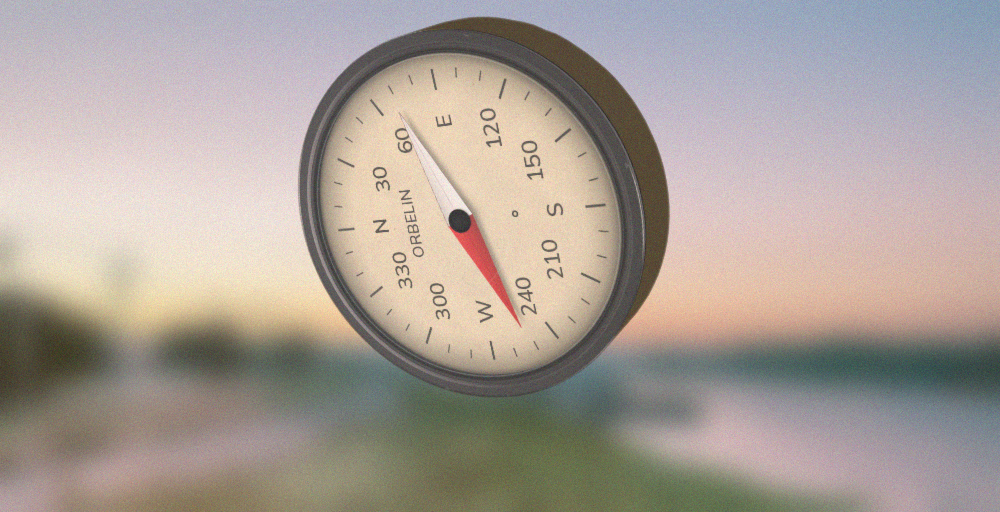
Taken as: 250 (°)
